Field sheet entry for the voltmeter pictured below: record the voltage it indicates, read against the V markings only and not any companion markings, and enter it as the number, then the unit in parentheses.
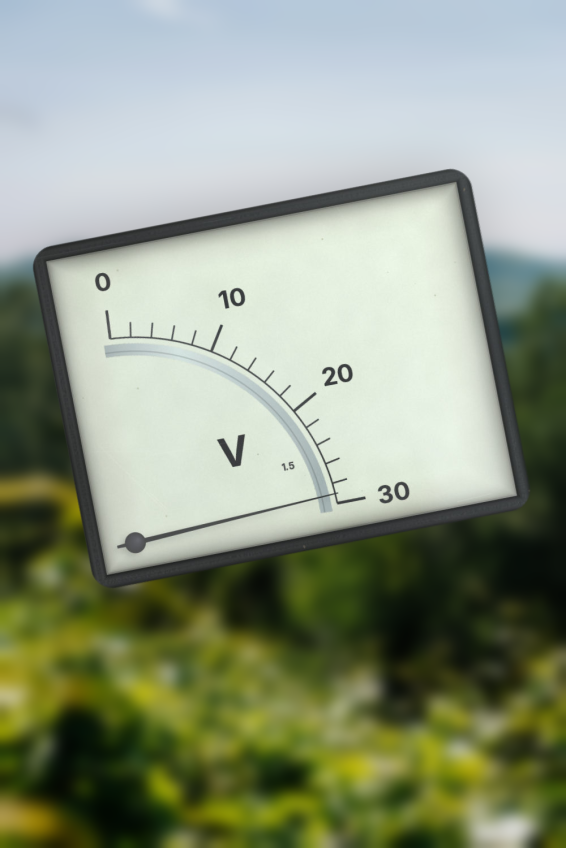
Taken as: 29 (V)
